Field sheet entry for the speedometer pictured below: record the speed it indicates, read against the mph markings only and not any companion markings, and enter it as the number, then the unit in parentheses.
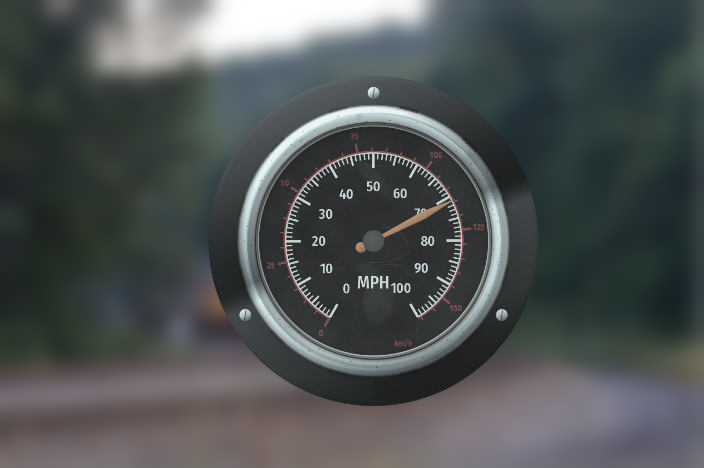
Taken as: 71 (mph)
